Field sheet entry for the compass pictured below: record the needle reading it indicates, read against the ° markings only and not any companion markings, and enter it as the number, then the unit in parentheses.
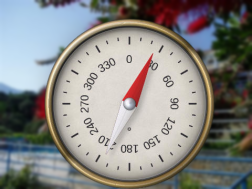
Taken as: 25 (°)
